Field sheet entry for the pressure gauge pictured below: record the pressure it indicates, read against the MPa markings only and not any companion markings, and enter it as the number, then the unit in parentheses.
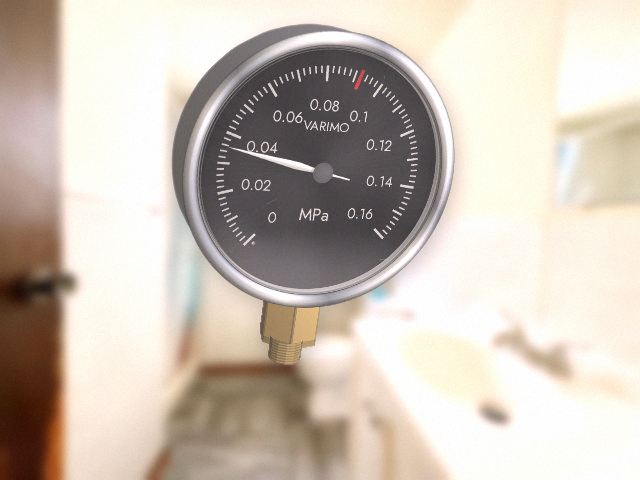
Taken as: 0.036 (MPa)
